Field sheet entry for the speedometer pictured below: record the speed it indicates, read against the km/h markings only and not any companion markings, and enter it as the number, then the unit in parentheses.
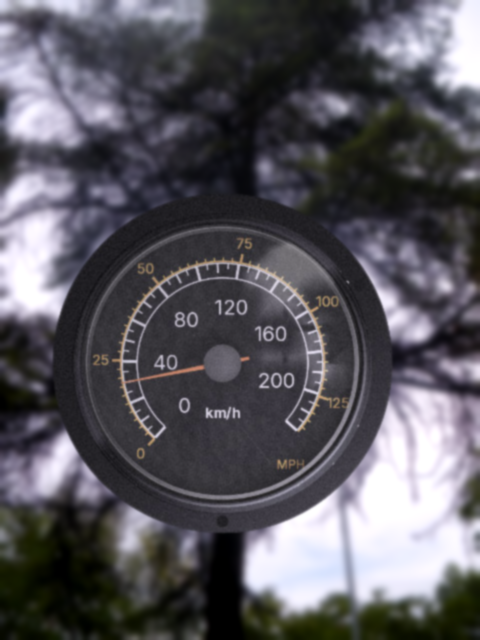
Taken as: 30 (km/h)
